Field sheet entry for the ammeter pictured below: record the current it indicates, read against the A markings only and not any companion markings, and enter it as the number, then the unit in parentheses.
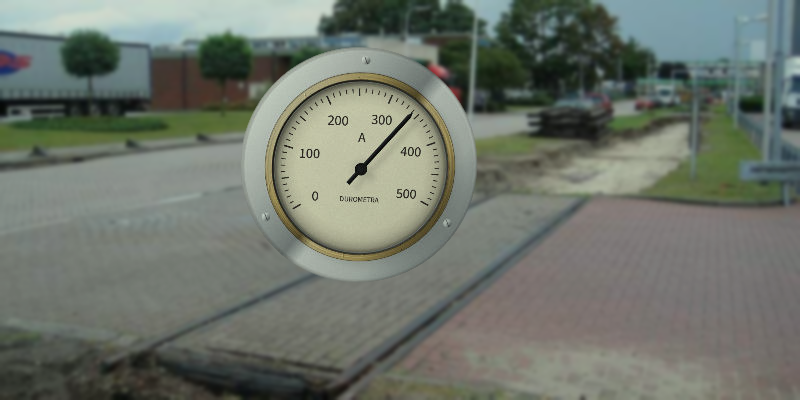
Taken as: 340 (A)
